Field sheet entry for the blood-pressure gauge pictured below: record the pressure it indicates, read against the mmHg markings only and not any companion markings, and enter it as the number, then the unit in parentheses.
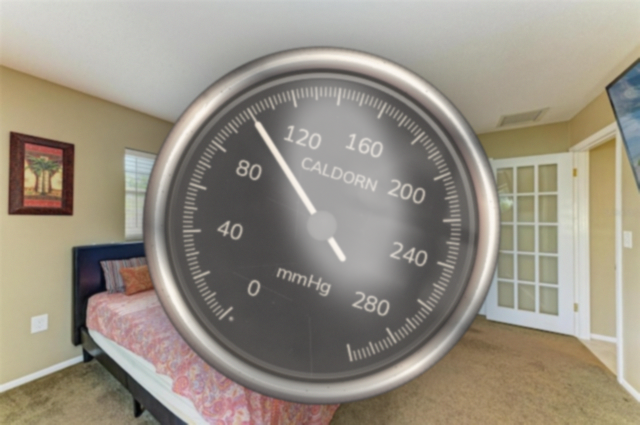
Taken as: 100 (mmHg)
